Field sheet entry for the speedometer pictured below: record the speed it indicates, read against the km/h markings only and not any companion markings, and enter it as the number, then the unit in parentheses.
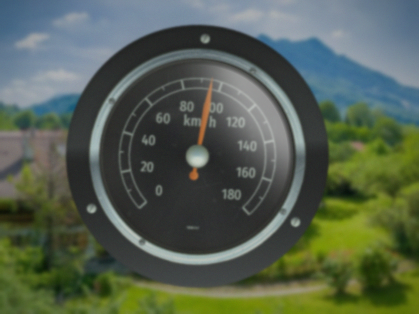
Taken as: 95 (km/h)
